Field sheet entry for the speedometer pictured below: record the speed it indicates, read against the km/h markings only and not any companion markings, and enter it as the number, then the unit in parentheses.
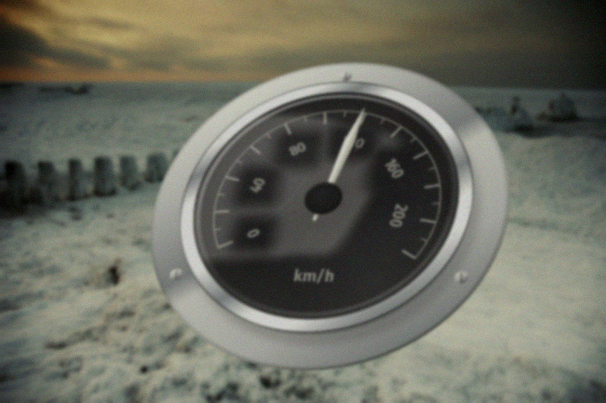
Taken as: 120 (km/h)
